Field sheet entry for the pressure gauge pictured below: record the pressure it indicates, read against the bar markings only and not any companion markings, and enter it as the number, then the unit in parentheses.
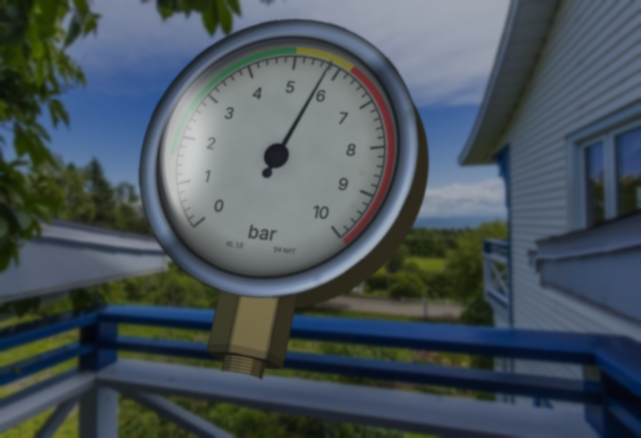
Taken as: 5.8 (bar)
